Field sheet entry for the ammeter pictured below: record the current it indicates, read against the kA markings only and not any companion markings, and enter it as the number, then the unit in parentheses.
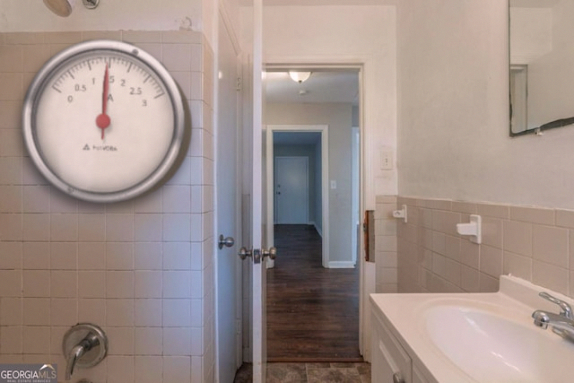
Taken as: 1.5 (kA)
